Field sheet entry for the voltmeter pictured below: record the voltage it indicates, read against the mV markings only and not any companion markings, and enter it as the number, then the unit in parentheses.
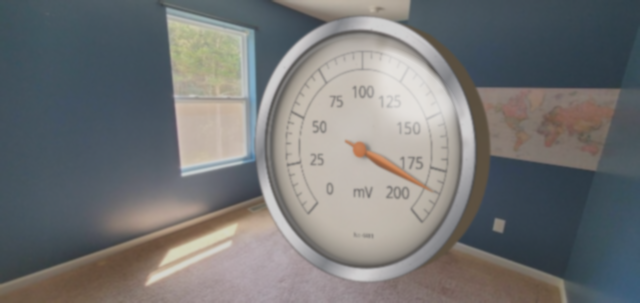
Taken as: 185 (mV)
